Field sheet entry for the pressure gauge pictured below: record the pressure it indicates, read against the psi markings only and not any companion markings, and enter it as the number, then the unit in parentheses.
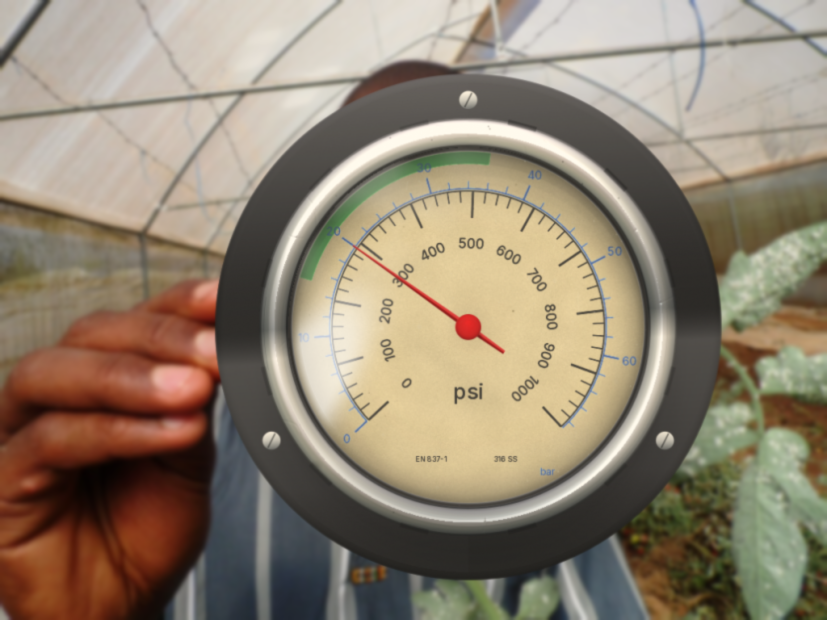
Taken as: 290 (psi)
